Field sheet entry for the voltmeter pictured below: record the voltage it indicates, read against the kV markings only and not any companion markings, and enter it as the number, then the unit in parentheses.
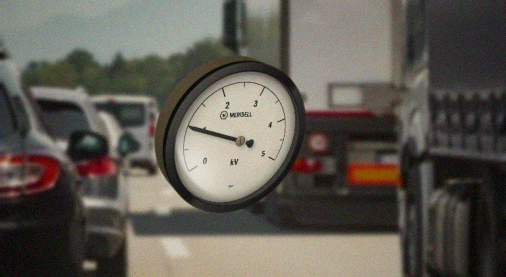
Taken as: 1 (kV)
